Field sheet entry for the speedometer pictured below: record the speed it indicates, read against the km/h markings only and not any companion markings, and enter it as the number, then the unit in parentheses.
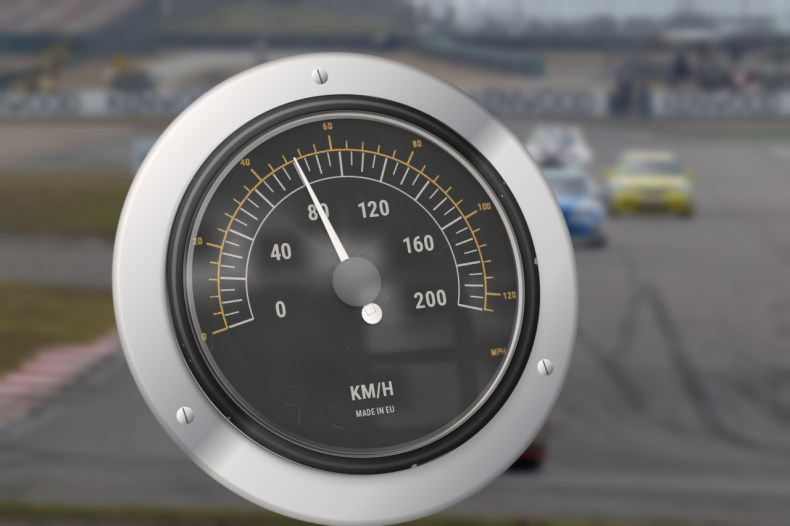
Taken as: 80 (km/h)
